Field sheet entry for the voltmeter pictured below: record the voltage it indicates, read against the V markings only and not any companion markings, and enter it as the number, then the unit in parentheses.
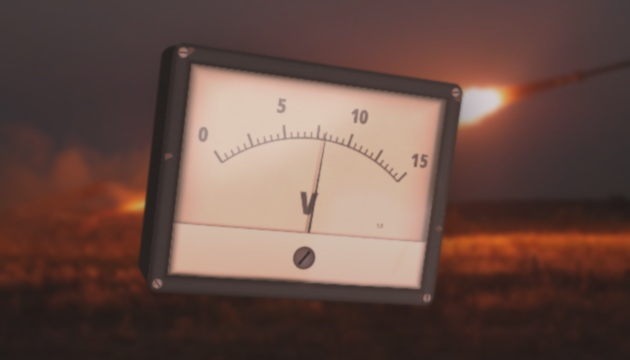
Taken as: 8 (V)
